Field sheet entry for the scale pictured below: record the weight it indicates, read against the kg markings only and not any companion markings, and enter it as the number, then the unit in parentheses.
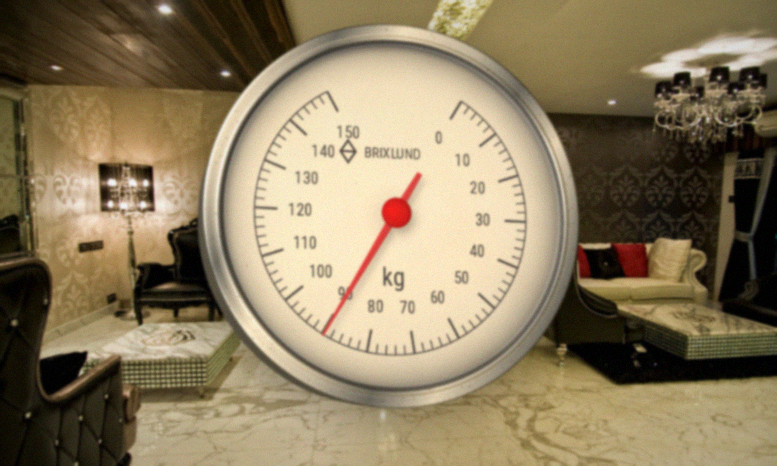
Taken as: 90 (kg)
